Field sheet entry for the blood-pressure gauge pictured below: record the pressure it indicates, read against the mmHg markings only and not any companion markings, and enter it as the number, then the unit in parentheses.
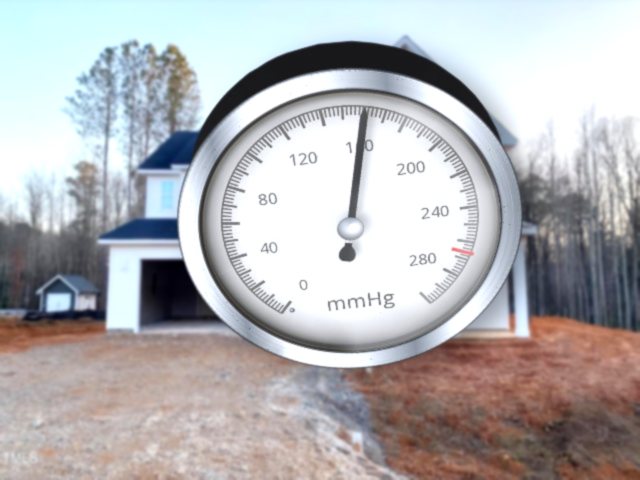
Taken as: 160 (mmHg)
